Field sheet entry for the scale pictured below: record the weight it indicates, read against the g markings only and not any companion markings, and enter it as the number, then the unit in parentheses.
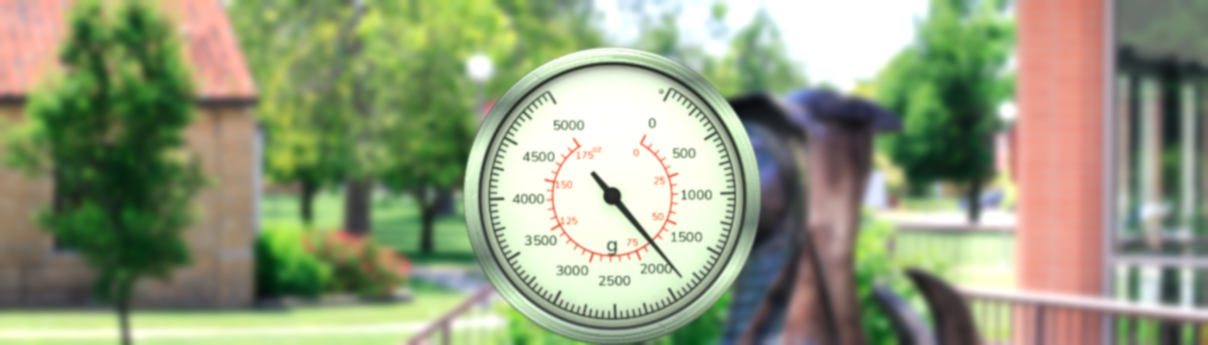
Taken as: 1850 (g)
